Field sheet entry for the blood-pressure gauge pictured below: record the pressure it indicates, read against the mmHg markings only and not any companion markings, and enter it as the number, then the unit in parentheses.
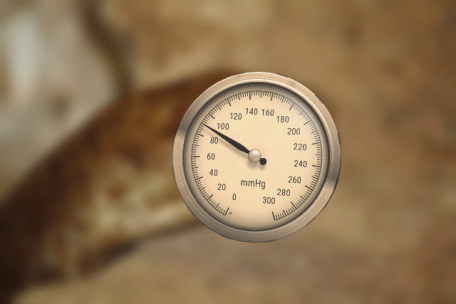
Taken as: 90 (mmHg)
